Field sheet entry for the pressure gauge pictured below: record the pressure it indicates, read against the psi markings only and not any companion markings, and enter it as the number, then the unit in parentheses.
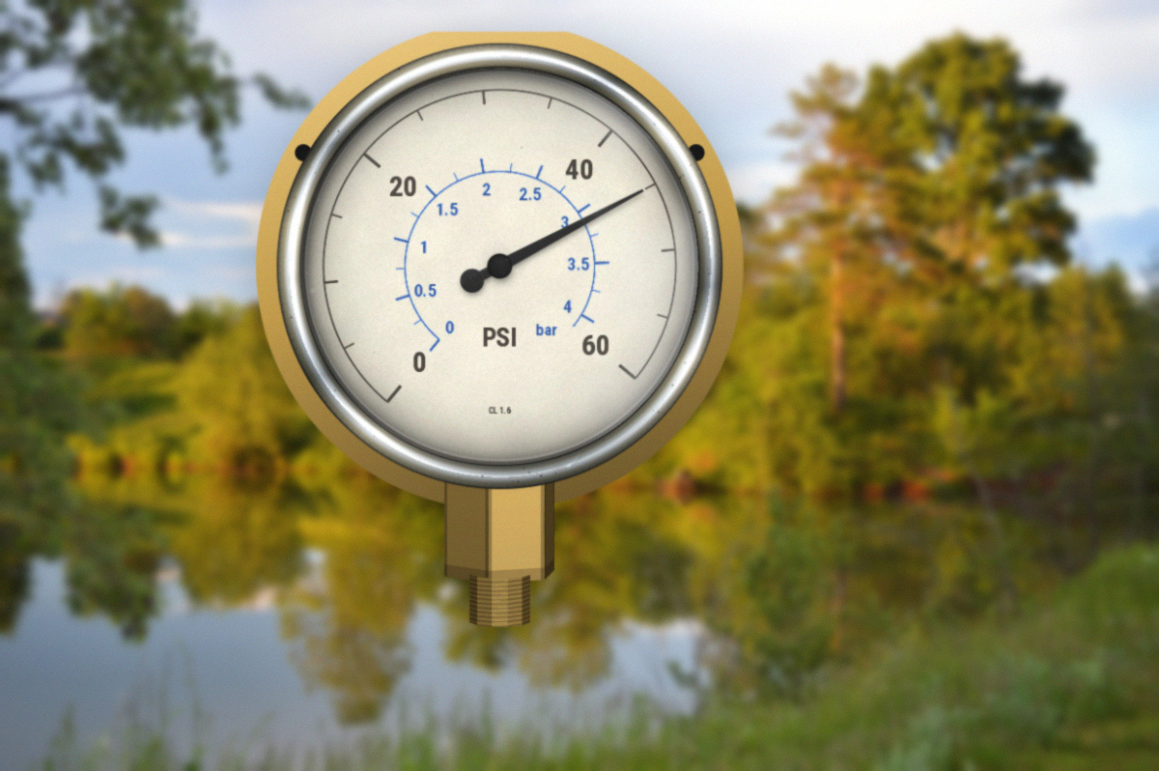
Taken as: 45 (psi)
